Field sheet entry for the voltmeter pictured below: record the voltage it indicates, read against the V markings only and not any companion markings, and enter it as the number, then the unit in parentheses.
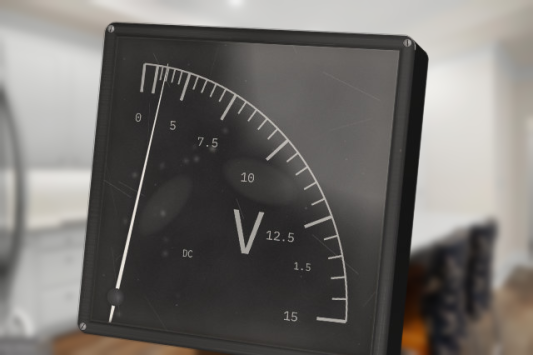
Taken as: 3.5 (V)
